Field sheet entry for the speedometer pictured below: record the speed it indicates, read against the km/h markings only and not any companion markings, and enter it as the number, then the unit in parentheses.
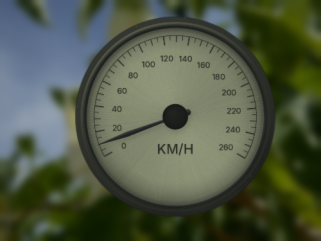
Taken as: 10 (km/h)
